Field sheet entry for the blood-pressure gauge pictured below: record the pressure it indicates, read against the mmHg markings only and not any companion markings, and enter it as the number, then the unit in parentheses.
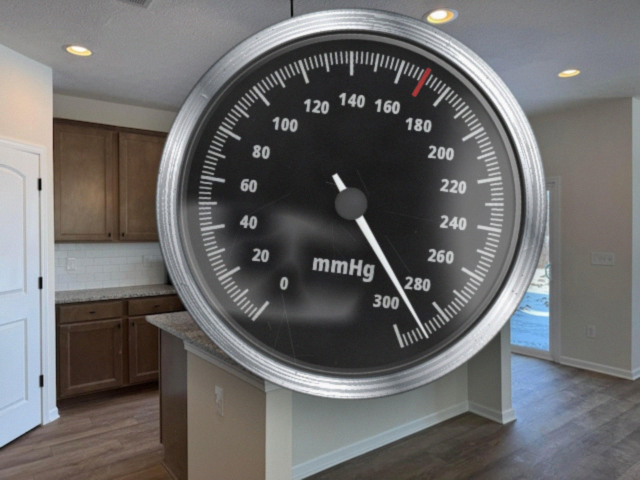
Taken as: 290 (mmHg)
